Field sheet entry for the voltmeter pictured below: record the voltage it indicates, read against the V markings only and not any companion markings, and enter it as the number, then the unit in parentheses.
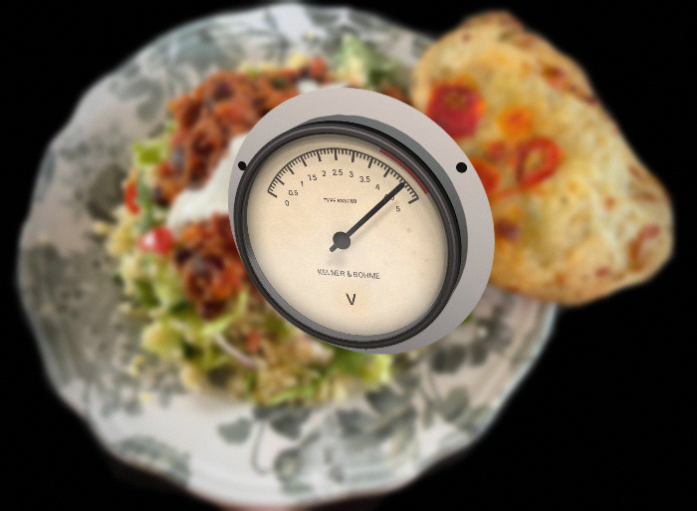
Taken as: 4.5 (V)
